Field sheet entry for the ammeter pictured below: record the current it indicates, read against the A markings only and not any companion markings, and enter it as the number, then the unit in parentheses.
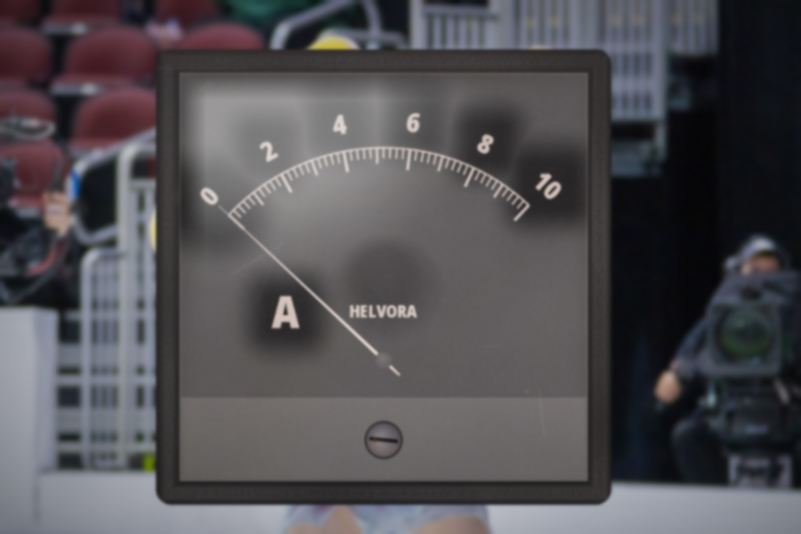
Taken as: 0 (A)
